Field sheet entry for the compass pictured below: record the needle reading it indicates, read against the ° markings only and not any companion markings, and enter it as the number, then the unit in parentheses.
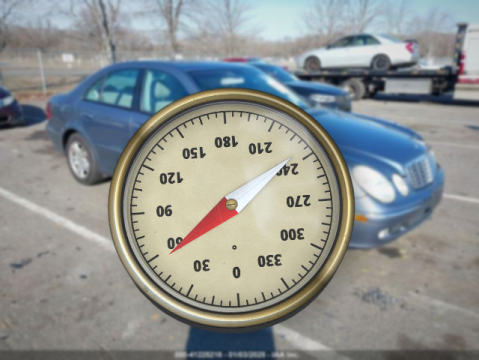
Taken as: 55 (°)
